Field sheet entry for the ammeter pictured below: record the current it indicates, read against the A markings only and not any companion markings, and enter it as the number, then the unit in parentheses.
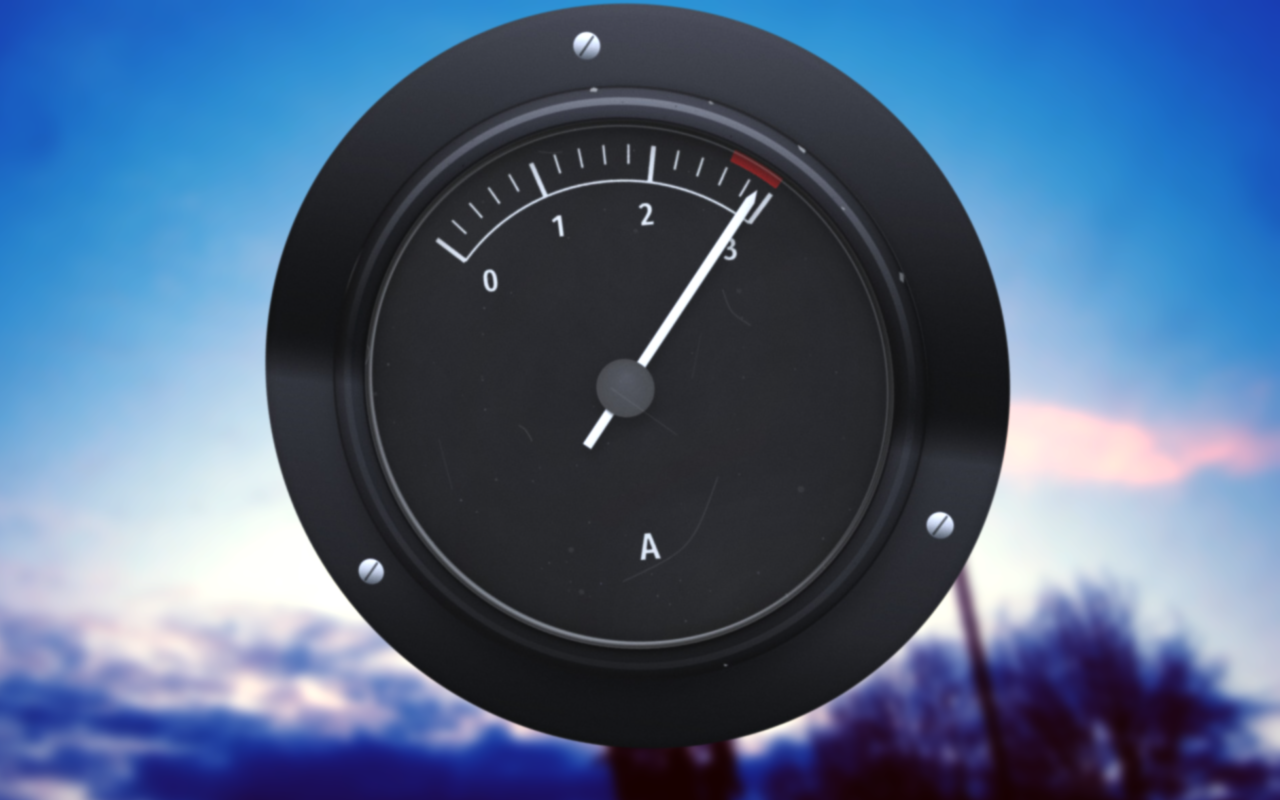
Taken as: 2.9 (A)
